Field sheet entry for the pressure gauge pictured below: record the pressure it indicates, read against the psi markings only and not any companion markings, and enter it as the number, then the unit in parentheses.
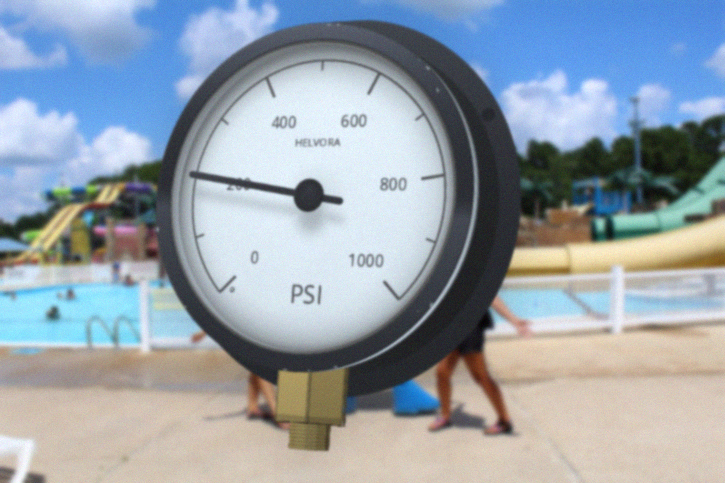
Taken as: 200 (psi)
